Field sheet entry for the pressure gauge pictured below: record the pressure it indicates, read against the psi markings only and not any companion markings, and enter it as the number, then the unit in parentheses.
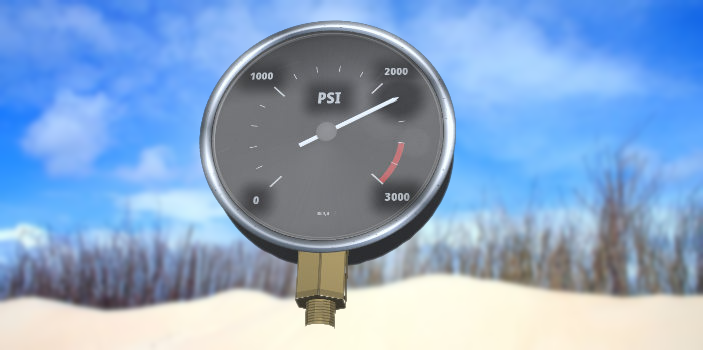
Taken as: 2200 (psi)
